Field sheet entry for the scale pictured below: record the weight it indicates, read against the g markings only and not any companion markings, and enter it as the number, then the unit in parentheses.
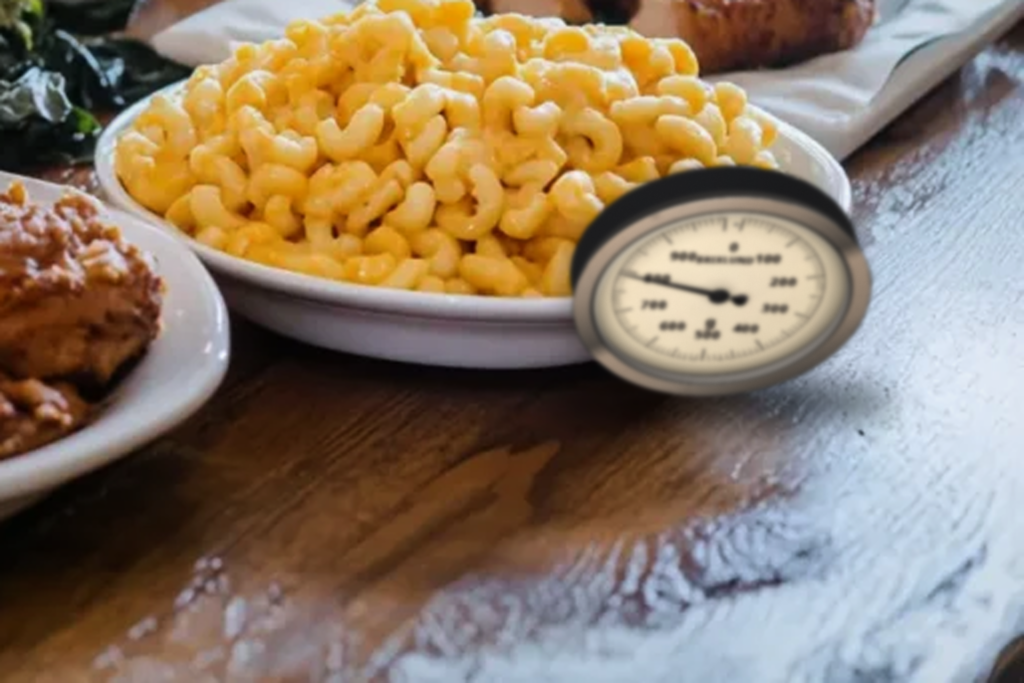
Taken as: 800 (g)
